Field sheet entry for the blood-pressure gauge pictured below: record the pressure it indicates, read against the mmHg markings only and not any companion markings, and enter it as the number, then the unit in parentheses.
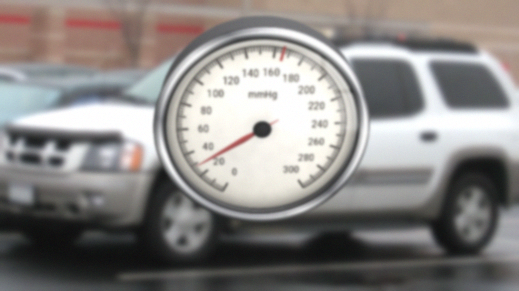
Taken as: 30 (mmHg)
